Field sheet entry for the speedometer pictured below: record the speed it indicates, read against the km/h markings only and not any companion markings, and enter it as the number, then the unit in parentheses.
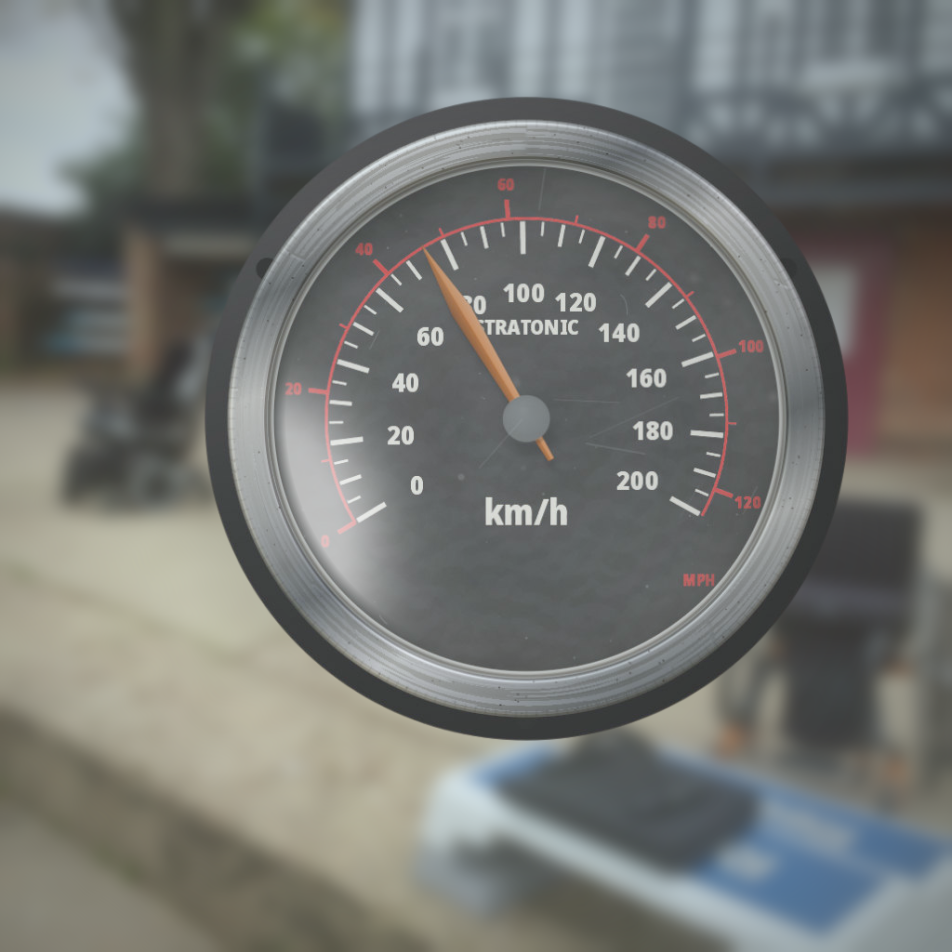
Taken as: 75 (km/h)
